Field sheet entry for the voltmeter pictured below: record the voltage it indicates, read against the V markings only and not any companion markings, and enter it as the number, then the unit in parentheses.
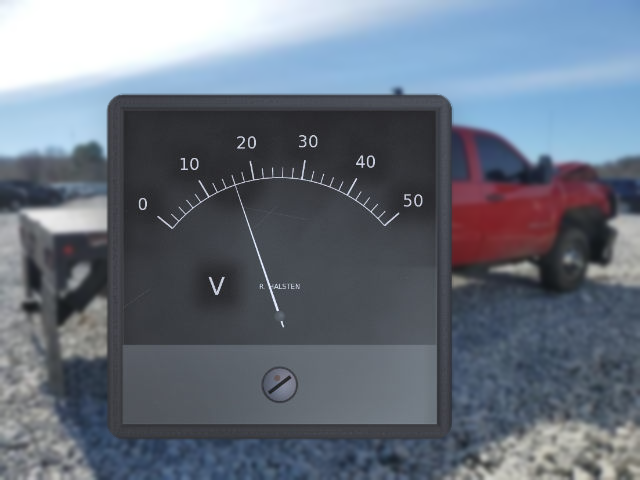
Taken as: 16 (V)
